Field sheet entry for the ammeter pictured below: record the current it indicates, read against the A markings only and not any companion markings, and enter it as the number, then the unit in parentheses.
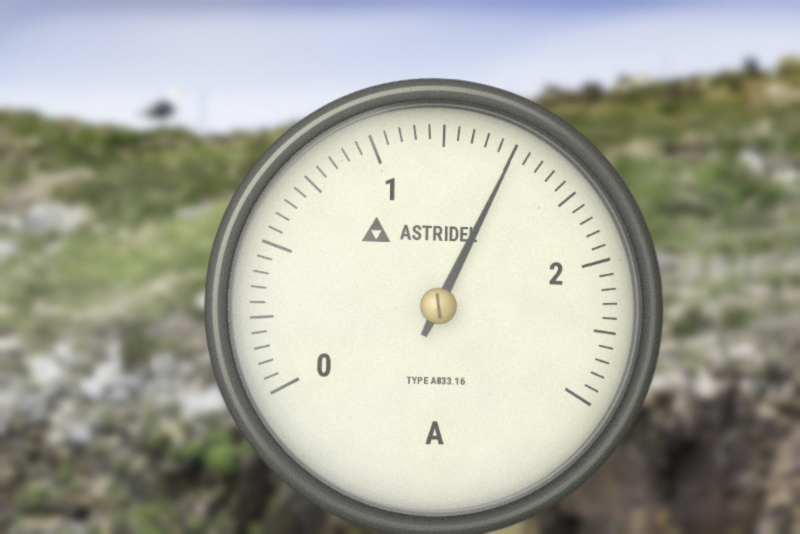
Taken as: 1.5 (A)
